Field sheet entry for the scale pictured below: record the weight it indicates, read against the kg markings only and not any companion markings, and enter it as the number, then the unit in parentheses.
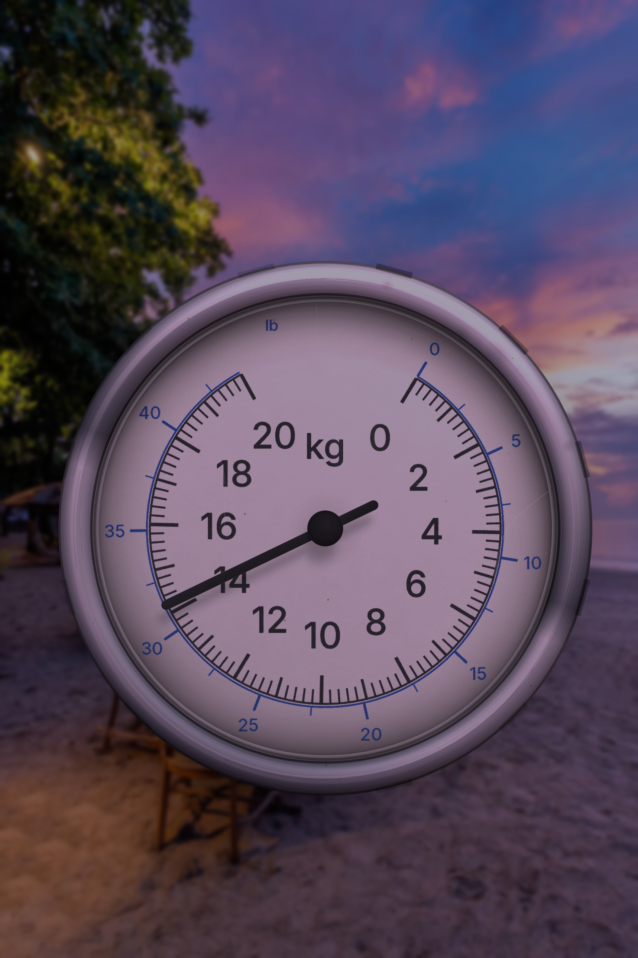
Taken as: 14.2 (kg)
